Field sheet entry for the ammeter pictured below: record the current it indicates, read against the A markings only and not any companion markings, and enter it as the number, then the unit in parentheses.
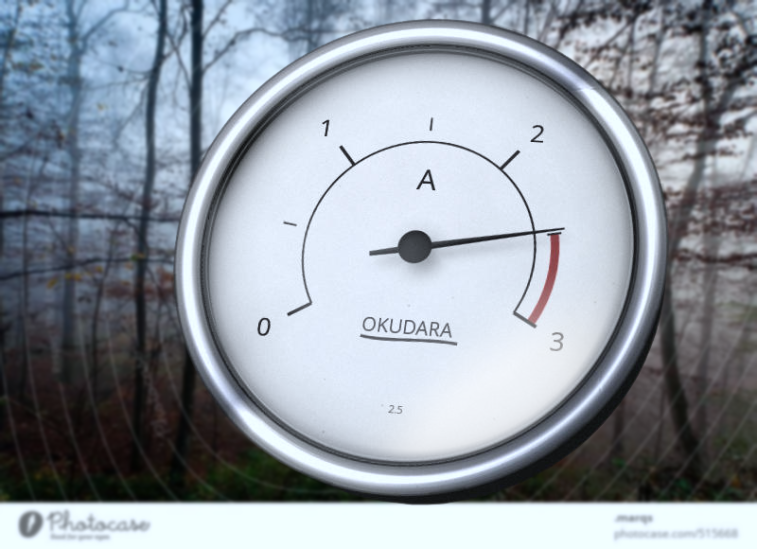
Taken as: 2.5 (A)
